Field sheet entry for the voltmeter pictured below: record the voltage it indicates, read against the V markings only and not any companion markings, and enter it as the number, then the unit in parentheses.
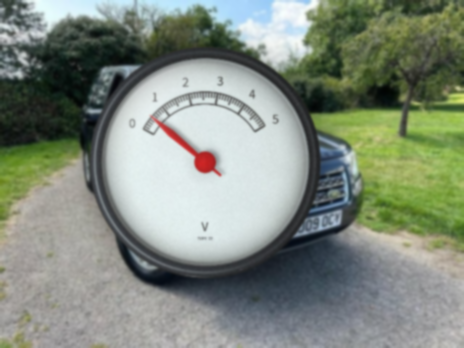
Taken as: 0.5 (V)
